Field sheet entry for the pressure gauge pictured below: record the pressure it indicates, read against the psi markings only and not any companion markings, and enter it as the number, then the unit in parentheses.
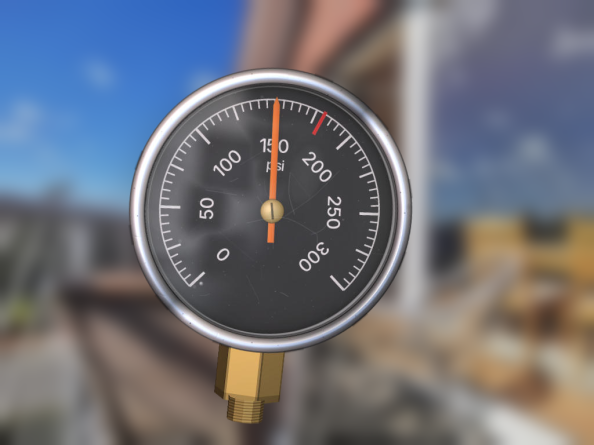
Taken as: 150 (psi)
